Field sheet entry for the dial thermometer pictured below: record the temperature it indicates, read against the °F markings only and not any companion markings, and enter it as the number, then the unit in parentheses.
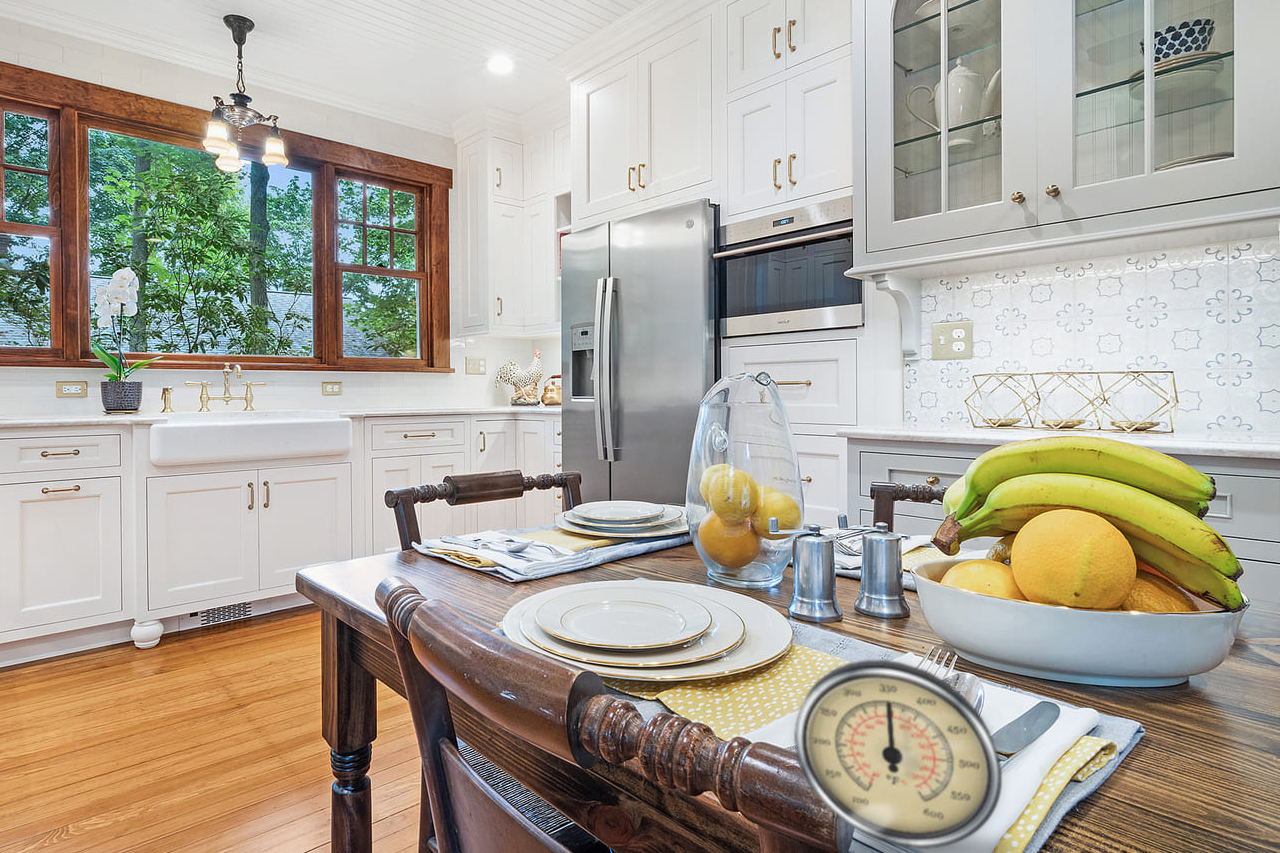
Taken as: 350 (°F)
